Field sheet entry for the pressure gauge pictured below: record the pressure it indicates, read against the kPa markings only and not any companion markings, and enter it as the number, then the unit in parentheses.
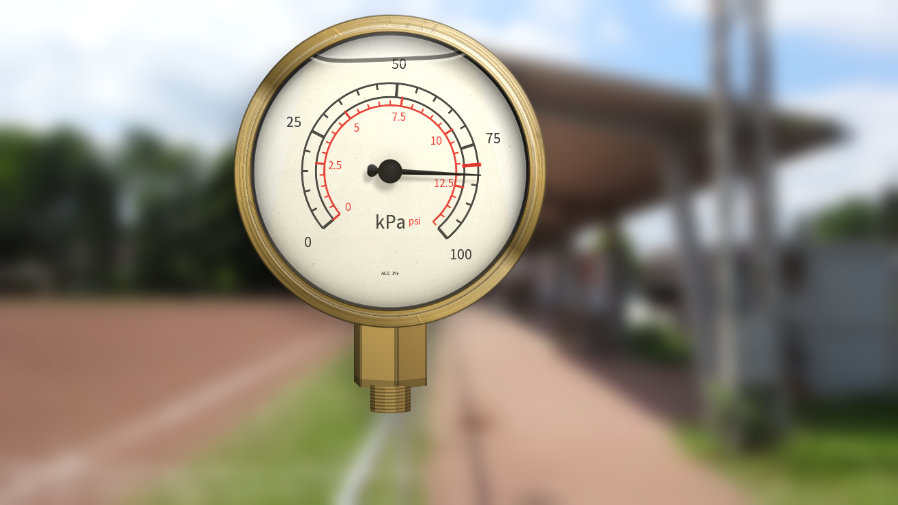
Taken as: 82.5 (kPa)
